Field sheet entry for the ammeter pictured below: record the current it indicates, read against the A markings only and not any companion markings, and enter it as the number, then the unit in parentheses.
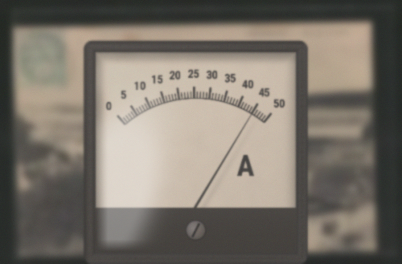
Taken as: 45 (A)
